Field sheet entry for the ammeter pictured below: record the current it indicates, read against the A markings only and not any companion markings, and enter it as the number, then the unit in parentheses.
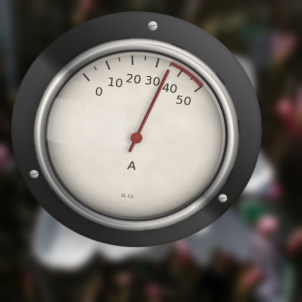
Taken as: 35 (A)
